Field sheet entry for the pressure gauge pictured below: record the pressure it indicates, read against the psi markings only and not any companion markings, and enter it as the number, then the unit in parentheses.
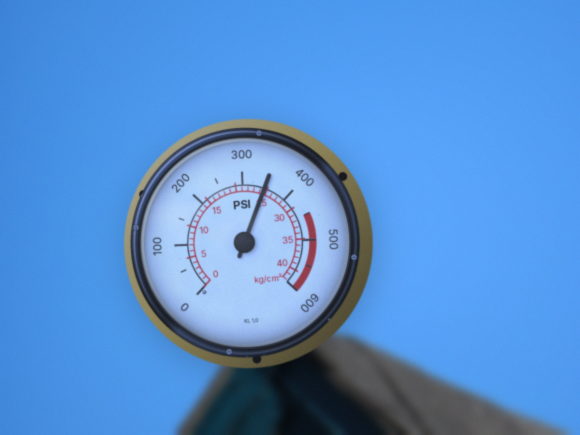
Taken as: 350 (psi)
